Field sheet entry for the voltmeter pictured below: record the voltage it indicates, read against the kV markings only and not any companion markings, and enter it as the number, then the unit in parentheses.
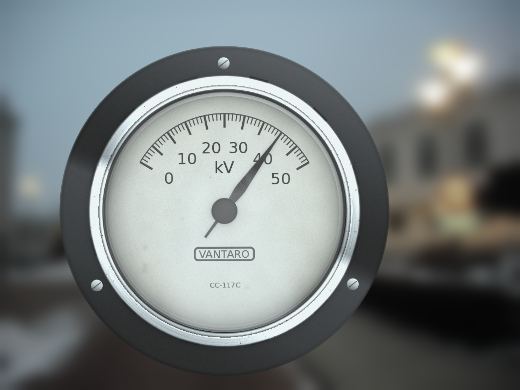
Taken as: 40 (kV)
